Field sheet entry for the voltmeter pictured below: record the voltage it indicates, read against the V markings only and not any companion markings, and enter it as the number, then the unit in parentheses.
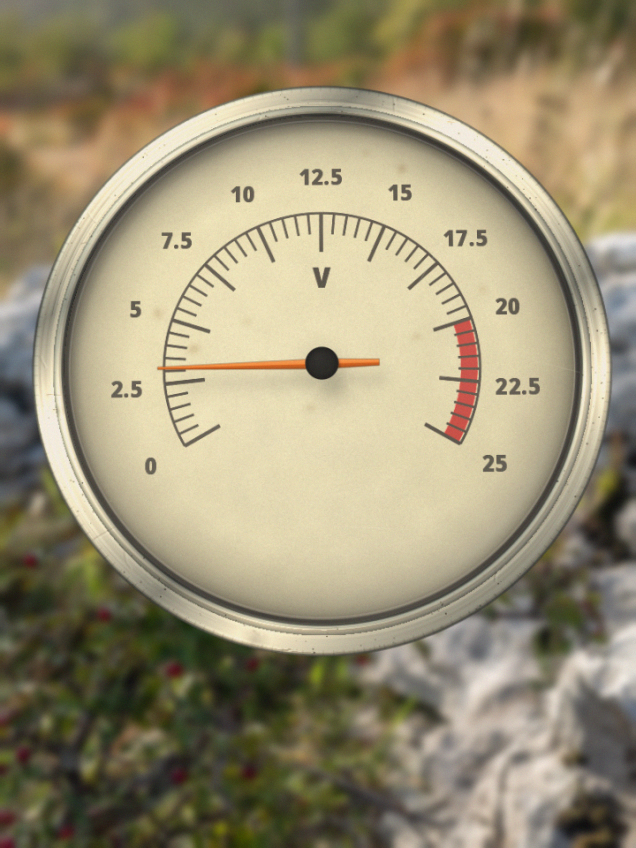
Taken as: 3 (V)
